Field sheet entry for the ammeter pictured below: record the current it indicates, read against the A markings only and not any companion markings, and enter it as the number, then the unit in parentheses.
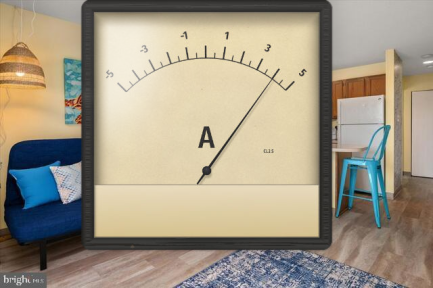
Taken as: 4 (A)
